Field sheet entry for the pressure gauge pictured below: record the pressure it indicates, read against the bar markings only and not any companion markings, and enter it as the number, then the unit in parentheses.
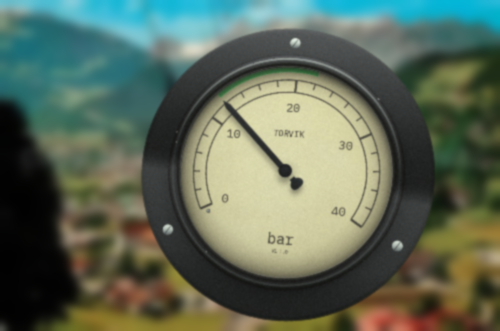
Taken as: 12 (bar)
